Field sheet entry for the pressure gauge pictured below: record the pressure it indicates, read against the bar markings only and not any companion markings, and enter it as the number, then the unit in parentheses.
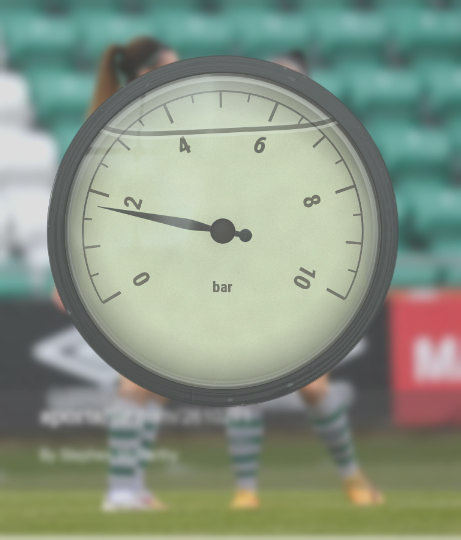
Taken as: 1.75 (bar)
